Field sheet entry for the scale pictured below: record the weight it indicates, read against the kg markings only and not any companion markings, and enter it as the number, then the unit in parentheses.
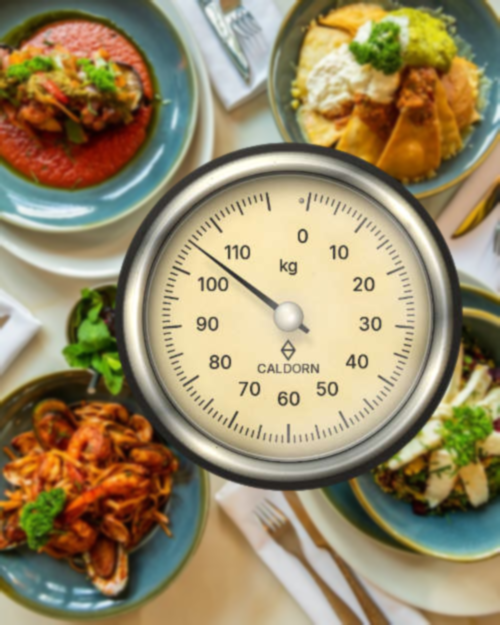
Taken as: 105 (kg)
